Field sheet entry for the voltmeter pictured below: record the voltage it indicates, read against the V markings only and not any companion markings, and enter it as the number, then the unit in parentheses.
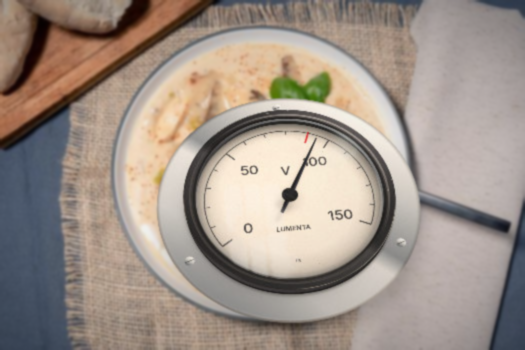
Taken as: 95 (V)
